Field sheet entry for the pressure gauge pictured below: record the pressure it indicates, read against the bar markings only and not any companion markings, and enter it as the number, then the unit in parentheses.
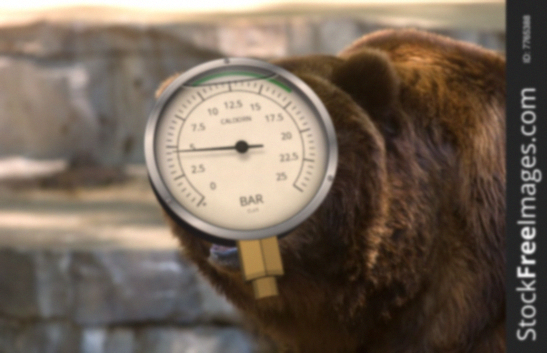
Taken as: 4.5 (bar)
